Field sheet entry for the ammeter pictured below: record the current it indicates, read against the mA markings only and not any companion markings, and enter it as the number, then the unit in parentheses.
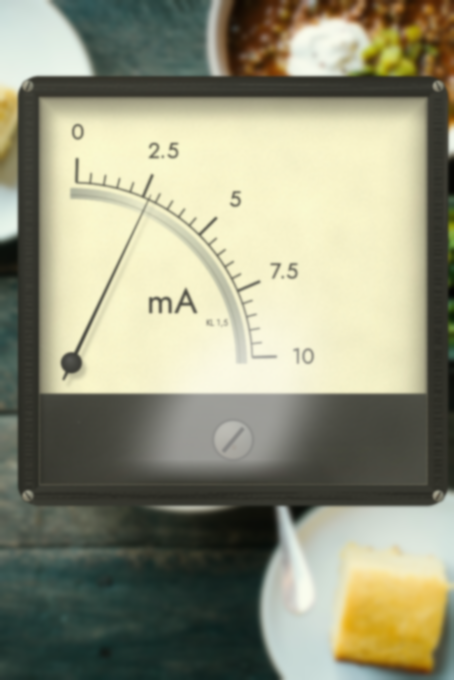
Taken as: 2.75 (mA)
